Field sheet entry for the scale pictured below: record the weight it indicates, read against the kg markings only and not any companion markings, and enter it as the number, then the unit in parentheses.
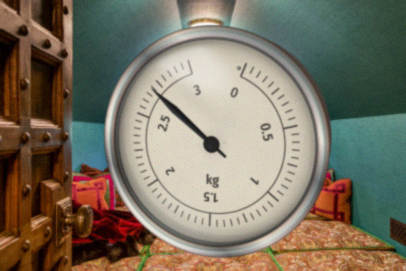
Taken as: 2.7 (kg)
